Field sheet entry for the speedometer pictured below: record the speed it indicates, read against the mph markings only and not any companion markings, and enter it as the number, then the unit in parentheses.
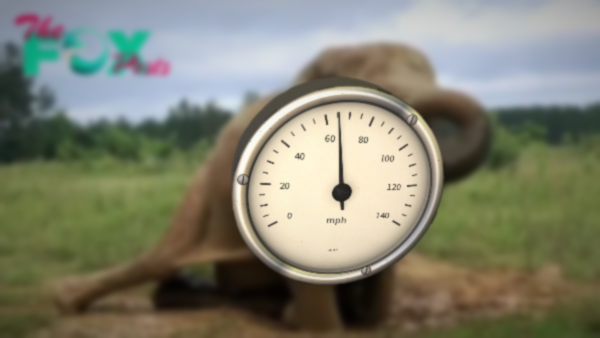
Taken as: 65 (mph)
